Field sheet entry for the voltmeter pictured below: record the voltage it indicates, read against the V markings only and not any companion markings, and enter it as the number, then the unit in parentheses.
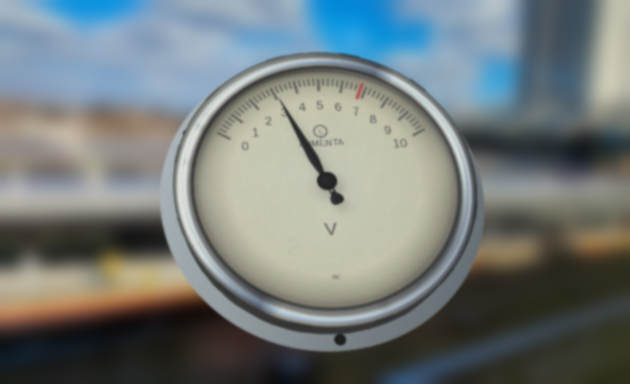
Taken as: 3 (V)
